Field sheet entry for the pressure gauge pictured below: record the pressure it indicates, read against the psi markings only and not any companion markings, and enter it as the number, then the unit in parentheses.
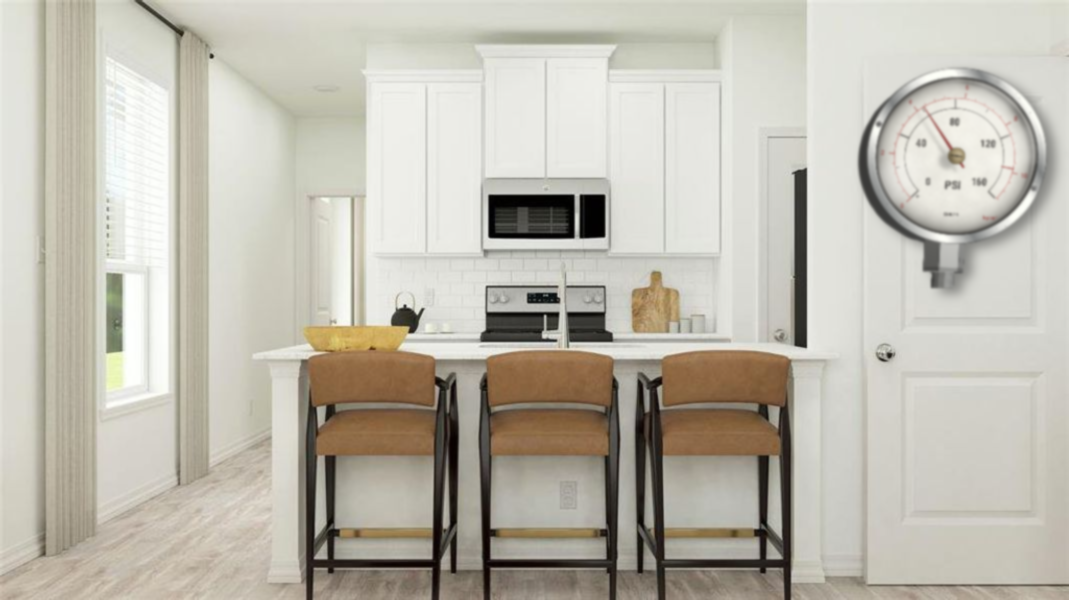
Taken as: 60 (psi)
